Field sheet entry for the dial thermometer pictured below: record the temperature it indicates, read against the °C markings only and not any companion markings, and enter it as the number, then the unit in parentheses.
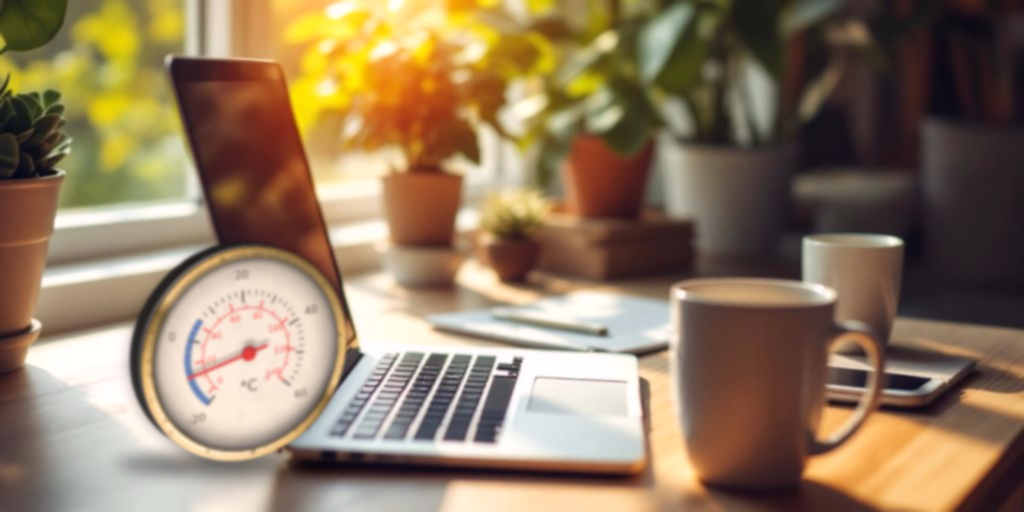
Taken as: -10 (°C)
